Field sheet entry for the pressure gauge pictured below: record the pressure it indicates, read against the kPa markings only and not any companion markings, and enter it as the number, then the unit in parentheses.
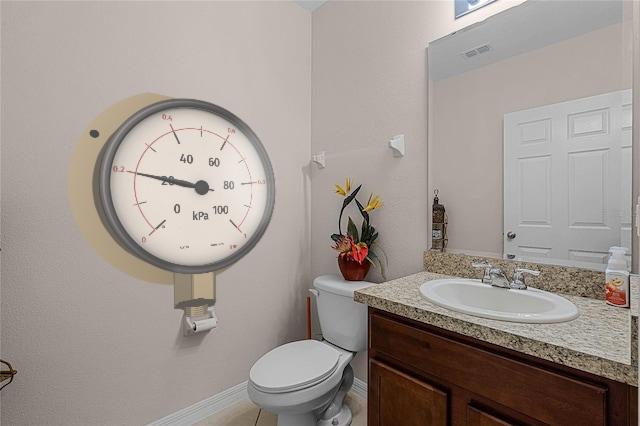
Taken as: 20 (kPa)
